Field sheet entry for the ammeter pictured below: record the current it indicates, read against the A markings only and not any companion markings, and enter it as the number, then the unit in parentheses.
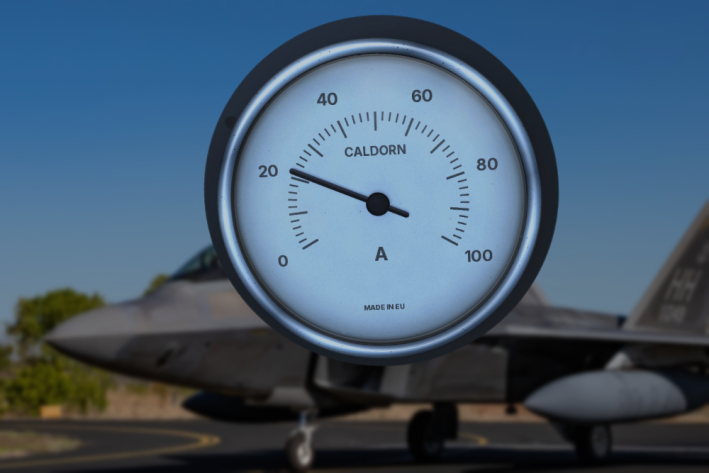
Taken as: 22 (A)
